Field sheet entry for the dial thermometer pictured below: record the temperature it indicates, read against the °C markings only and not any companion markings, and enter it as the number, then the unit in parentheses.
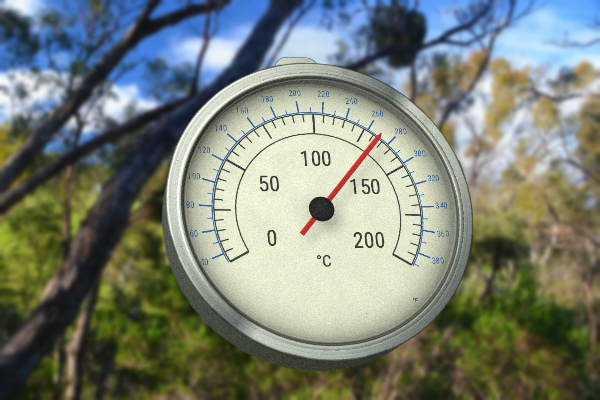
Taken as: 132.5 (°C)
